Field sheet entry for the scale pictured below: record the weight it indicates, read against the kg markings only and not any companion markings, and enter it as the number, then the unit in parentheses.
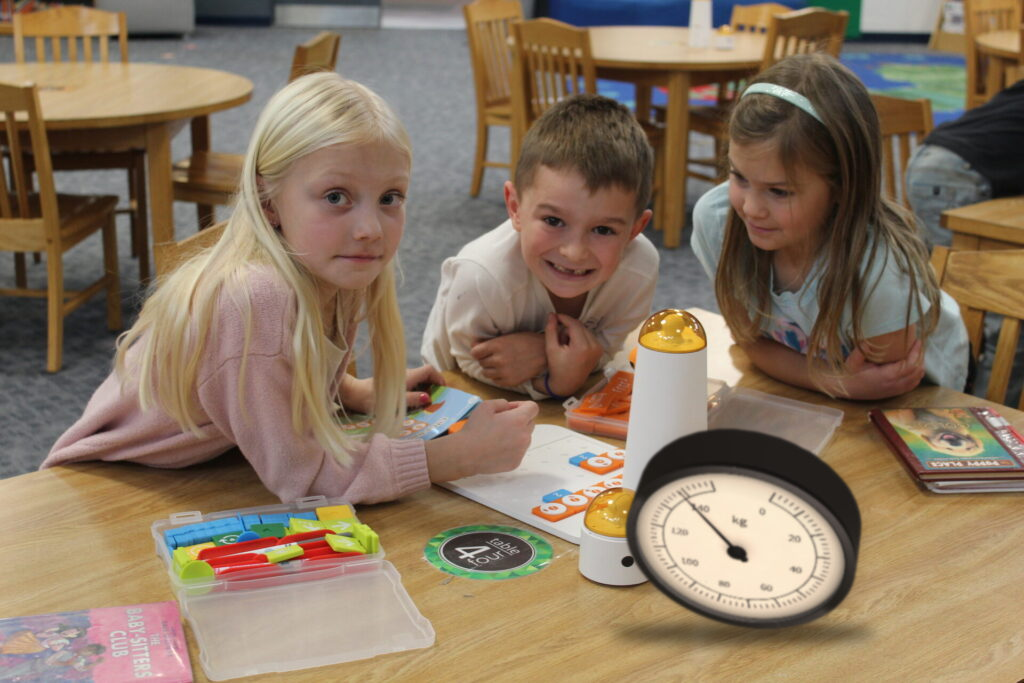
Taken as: 140 (kg)
